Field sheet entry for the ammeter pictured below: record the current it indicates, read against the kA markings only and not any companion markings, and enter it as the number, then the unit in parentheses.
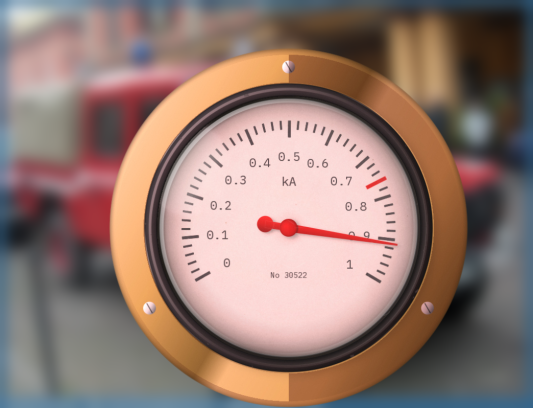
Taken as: 0.91 (kA)
